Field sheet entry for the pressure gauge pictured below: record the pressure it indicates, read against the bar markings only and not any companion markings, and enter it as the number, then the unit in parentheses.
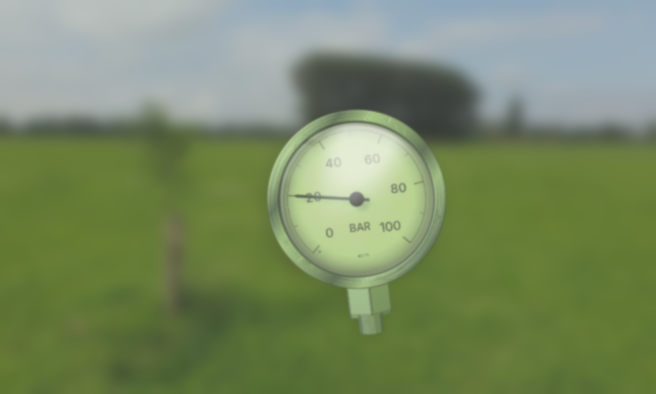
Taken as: 20 (bar)
